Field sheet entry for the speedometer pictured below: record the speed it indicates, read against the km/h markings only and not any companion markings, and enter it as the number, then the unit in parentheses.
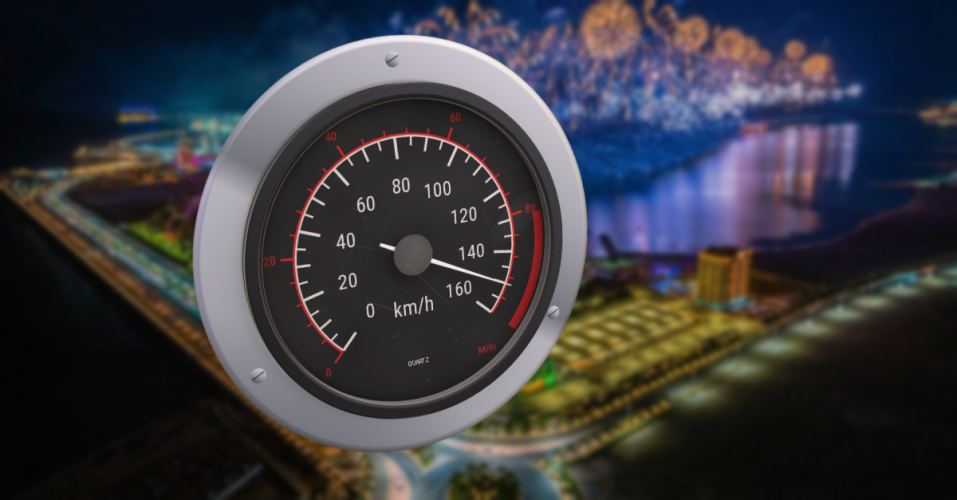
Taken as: 150 (km/h)
